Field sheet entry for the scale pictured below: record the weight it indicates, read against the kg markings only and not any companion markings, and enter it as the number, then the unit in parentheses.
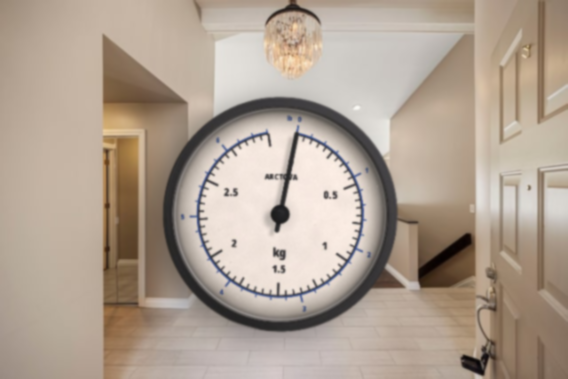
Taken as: 0 (kg)
